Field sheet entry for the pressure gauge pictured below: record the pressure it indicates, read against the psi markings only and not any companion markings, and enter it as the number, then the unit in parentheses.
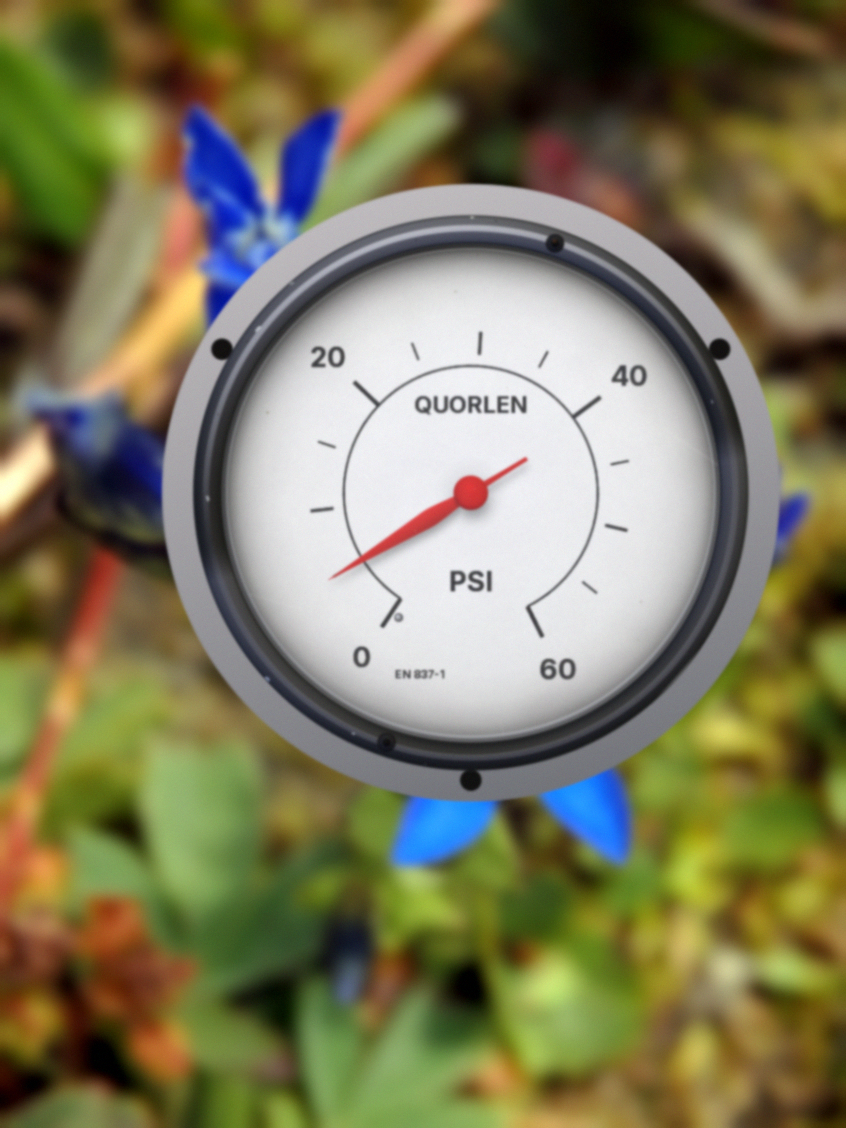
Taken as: 5 (psi)
